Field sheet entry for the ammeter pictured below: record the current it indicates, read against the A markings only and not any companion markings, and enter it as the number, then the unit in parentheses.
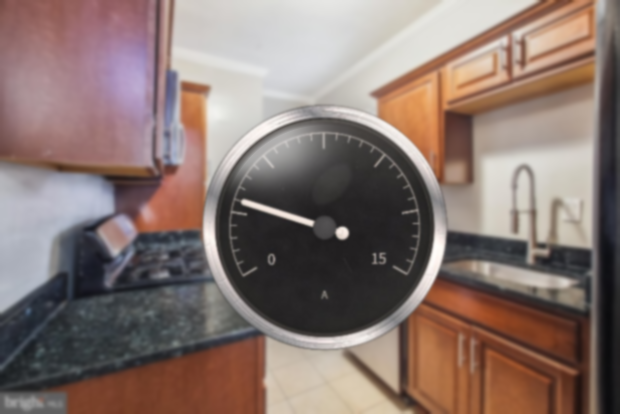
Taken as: 3 (A)
